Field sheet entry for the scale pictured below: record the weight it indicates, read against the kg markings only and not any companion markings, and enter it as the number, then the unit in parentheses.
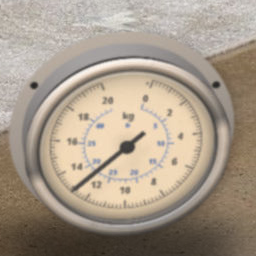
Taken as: 13 (kg)
